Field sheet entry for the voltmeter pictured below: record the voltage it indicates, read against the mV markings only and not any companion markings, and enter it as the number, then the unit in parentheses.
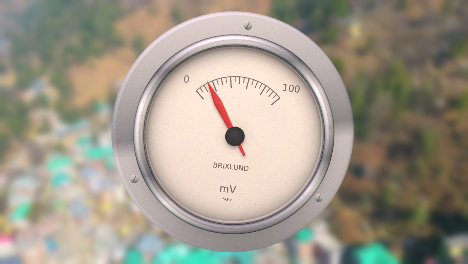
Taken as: 15 (mV)
